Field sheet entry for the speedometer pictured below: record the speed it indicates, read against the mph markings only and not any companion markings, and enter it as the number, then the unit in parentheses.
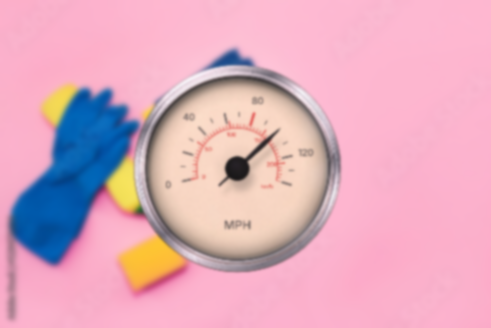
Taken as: 100 (mph)
